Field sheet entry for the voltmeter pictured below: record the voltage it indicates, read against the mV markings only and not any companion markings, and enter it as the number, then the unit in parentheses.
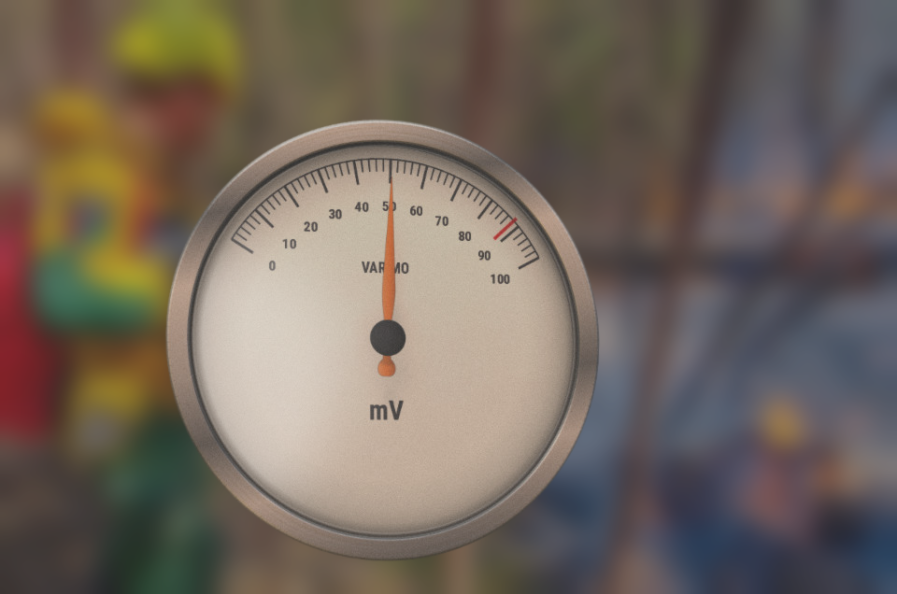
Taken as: 50 (mV)
